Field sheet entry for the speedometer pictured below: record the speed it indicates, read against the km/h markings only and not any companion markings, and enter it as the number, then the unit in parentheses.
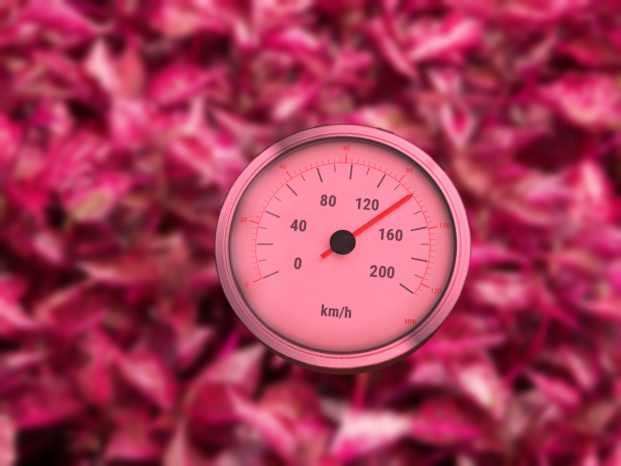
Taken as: 140 (km/h)
